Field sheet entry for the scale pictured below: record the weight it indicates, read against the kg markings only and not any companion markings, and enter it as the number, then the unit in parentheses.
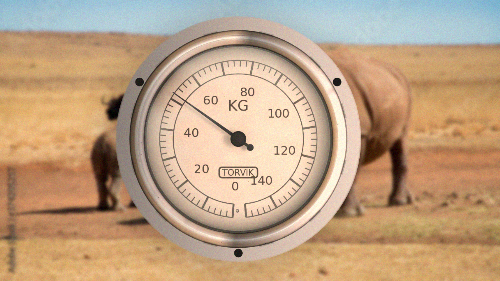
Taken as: 52 (kg)
